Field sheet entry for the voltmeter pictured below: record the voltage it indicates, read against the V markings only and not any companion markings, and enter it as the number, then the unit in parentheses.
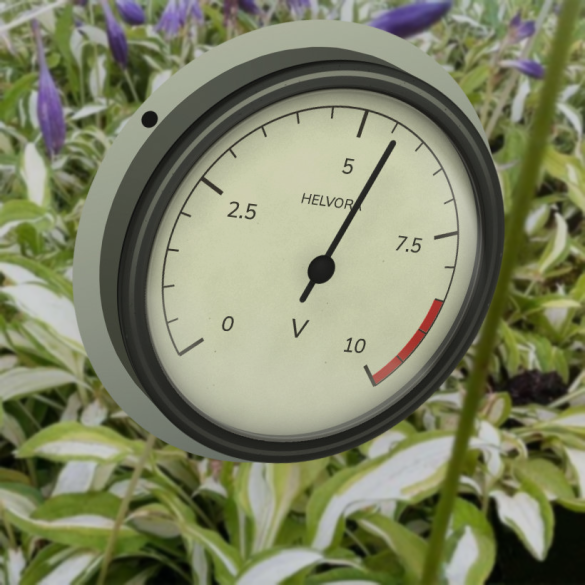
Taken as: 5.5 (V)
